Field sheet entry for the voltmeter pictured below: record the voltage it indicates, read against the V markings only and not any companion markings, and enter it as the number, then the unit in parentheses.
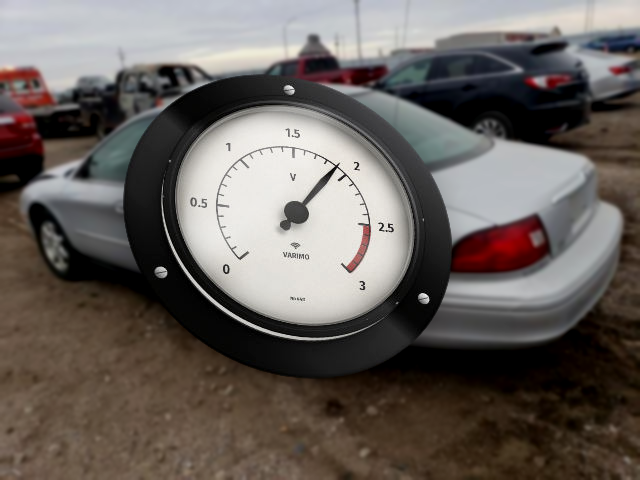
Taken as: 1.9 (V)
